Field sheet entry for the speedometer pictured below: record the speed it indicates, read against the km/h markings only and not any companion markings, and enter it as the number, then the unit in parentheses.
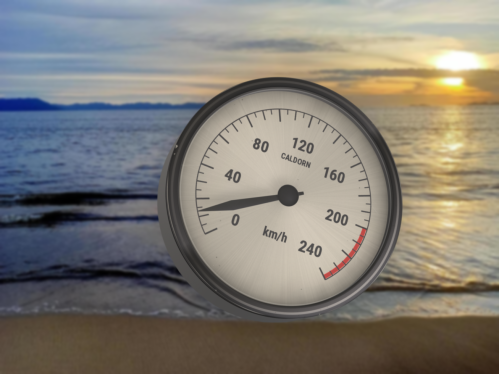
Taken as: 12.5 (km/h)
